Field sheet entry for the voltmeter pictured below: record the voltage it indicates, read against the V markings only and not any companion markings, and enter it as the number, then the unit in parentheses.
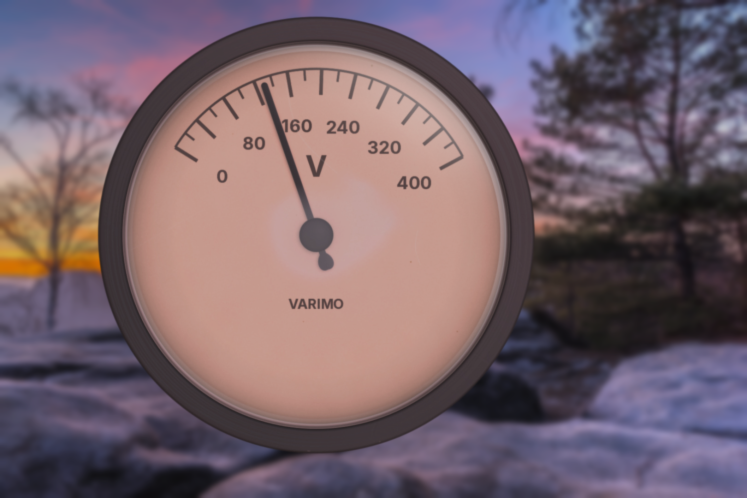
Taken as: 130 (V)
